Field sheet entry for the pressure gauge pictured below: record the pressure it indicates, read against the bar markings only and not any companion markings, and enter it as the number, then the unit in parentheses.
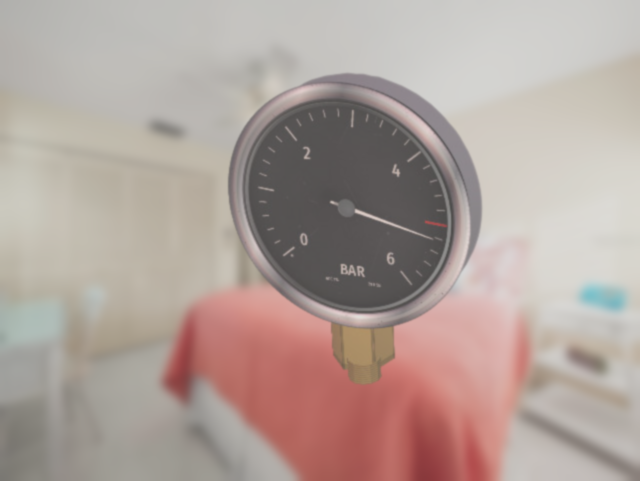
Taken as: 5.2 (bar)
